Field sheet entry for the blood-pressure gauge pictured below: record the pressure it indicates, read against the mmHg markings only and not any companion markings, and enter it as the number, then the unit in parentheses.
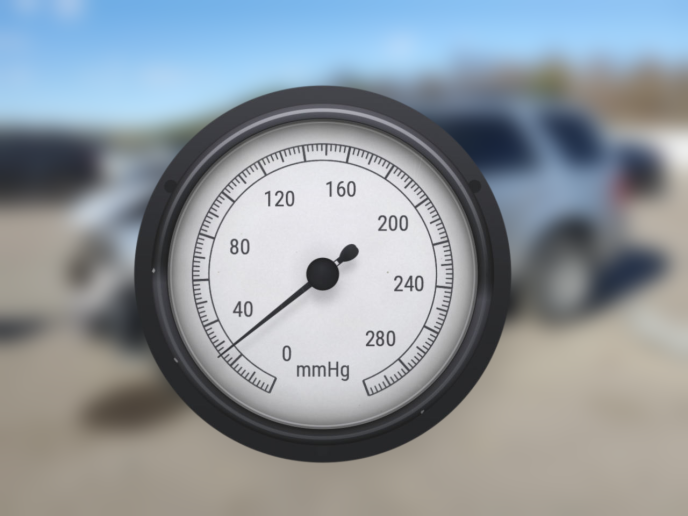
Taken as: 26 (mmHg)
